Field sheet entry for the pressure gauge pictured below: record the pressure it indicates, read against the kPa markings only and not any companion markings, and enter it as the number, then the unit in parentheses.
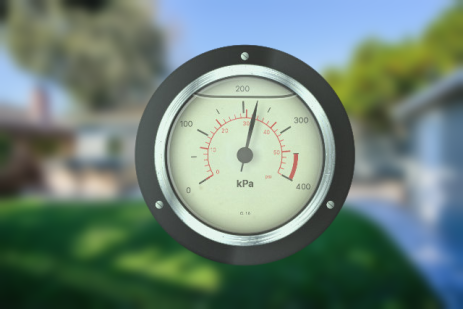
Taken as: 225 (kPa)
